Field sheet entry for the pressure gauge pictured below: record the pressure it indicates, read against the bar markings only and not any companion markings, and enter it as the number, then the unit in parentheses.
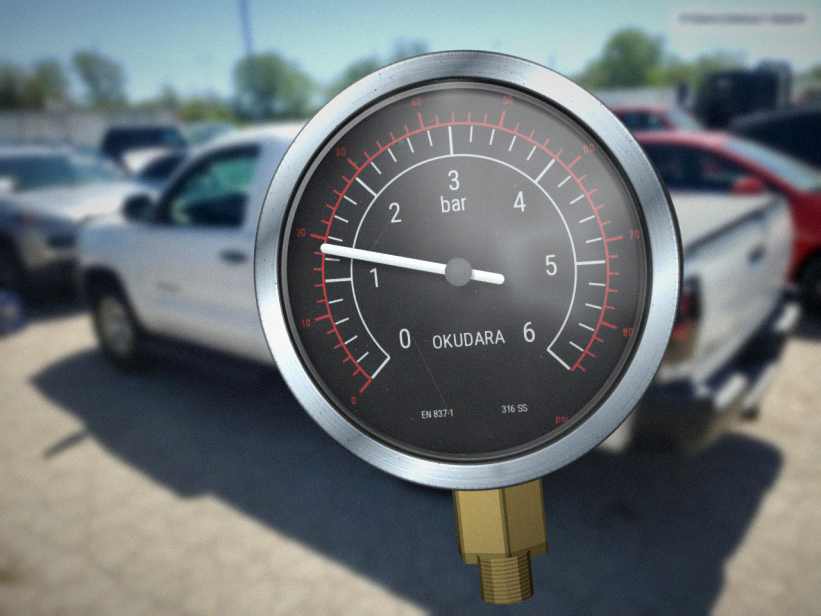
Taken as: 1.3 (bar)
